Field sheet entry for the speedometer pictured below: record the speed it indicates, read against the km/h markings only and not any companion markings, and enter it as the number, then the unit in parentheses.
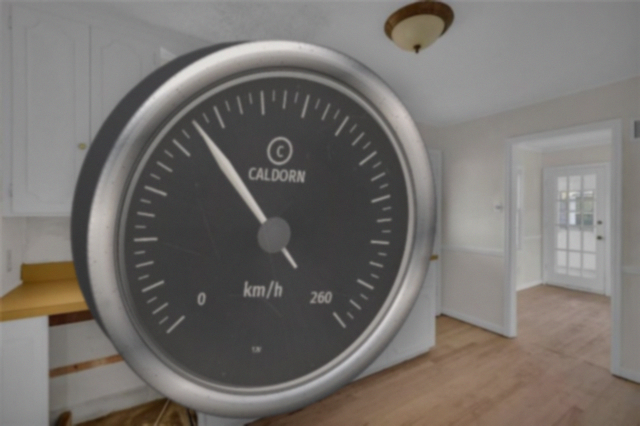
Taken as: 90 (km/h)
